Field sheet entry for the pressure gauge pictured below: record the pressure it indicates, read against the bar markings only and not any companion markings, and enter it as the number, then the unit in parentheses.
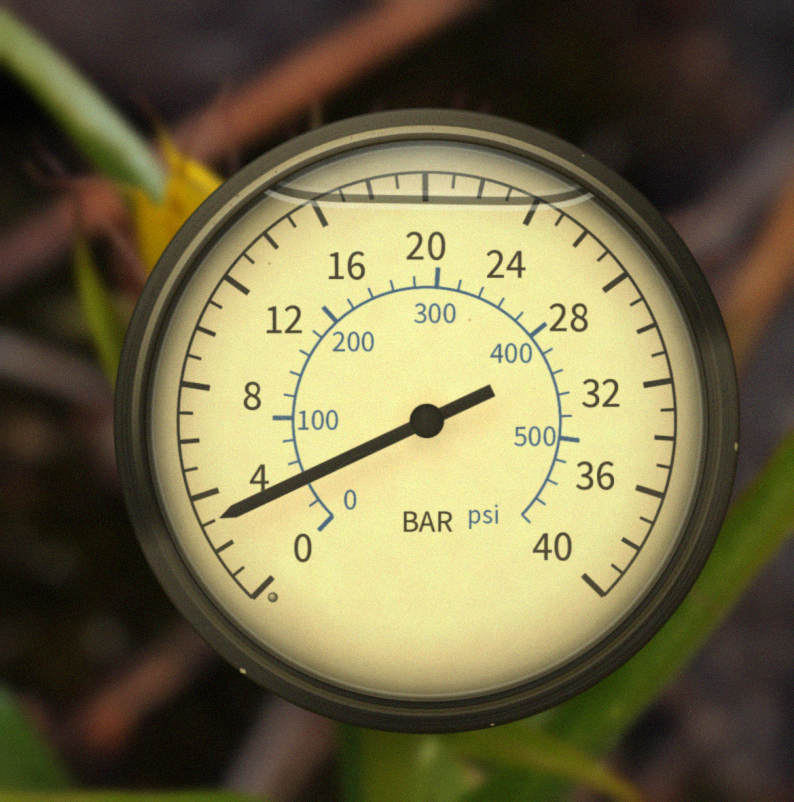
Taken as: 3 (bar)
